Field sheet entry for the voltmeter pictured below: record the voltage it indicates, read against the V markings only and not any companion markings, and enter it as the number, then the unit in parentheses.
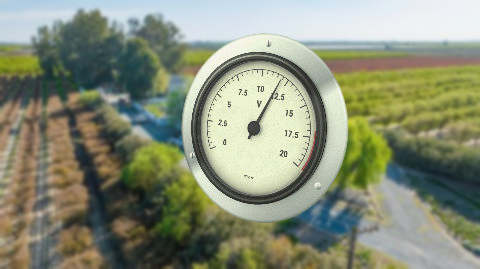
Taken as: 12 (V)
